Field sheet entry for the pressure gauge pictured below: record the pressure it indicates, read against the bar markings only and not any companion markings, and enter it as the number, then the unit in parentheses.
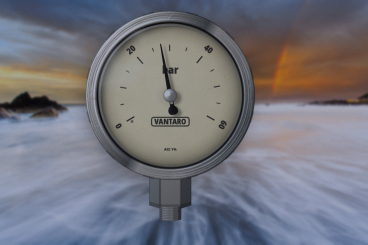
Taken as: 27.5 (bar)
